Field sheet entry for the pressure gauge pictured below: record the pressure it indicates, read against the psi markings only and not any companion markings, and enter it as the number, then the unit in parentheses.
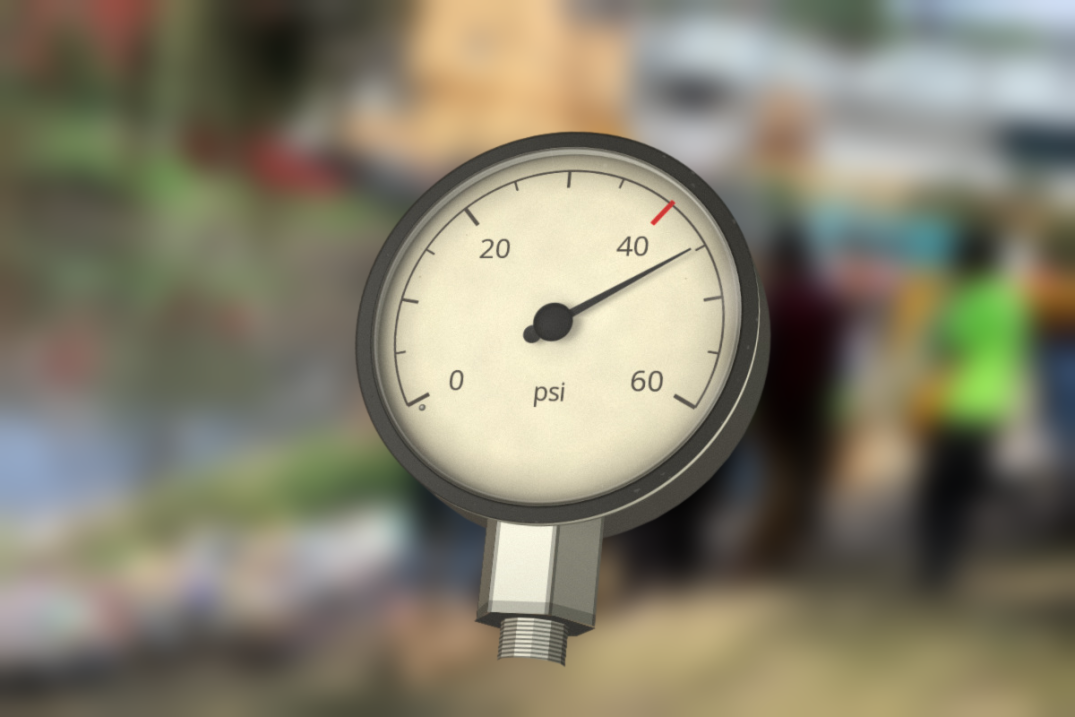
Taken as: 45 (psi)
